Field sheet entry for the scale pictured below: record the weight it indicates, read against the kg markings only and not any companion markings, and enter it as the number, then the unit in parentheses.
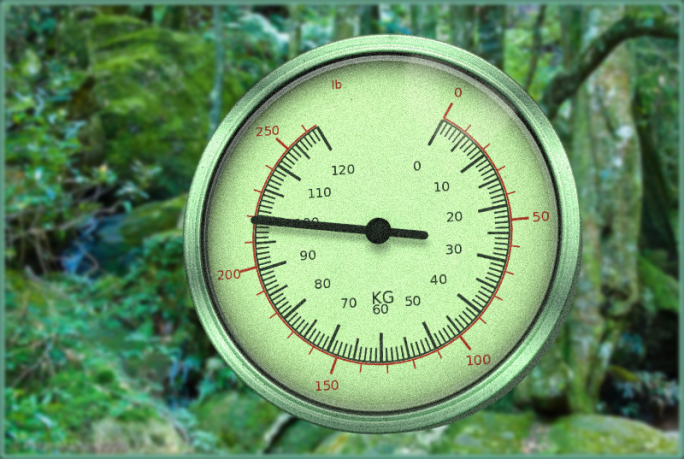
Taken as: 99 (kg)
